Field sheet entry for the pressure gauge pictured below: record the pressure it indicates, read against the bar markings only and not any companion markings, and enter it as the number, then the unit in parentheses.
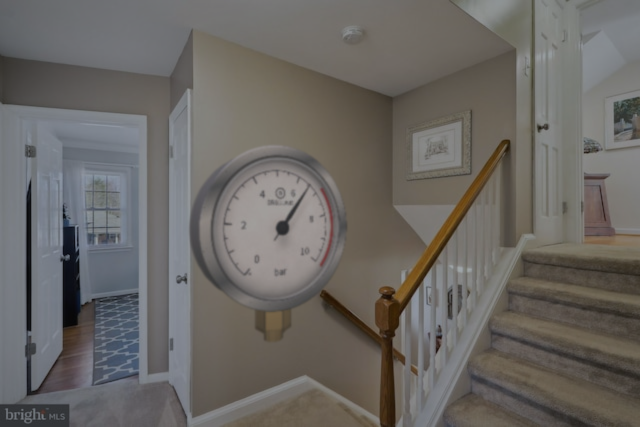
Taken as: 6.5 (bar)
